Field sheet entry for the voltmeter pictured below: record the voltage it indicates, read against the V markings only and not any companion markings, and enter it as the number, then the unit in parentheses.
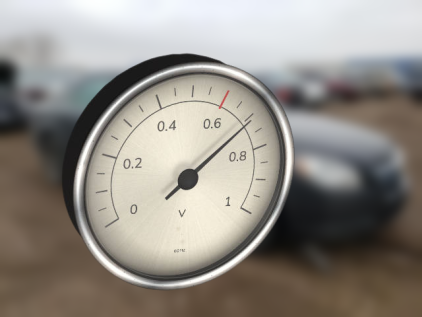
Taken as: 0.7 (V)
